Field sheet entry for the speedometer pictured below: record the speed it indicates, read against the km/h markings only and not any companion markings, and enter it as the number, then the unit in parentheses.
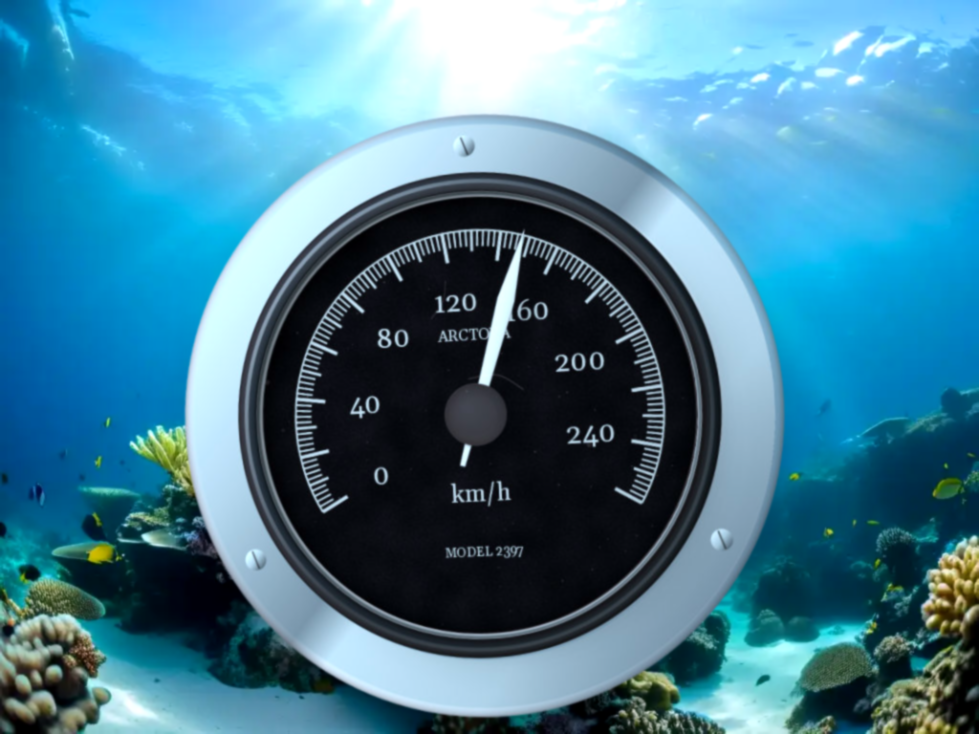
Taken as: 148 (km/h)
